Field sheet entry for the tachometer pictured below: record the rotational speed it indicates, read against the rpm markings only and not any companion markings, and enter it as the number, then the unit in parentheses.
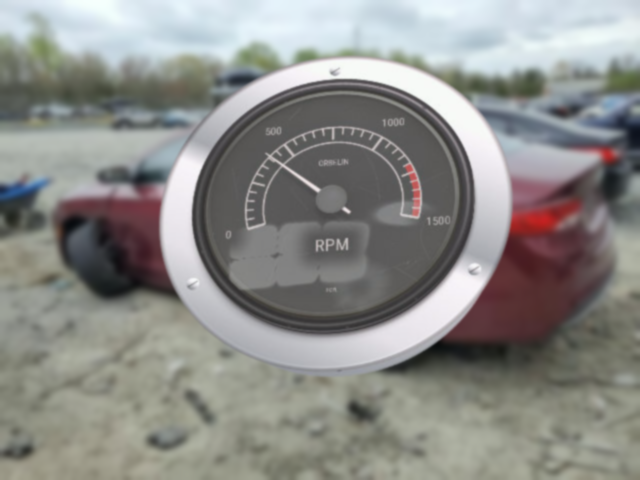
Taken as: 400 (rpm)
